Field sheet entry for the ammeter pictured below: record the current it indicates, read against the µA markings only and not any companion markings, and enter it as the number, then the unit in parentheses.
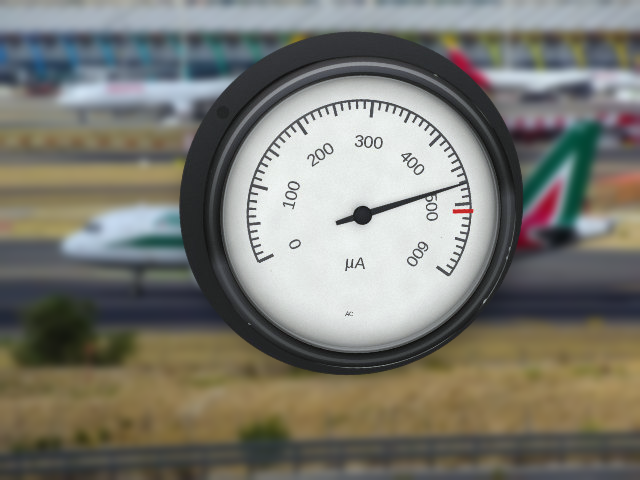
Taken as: 470 (µA)
